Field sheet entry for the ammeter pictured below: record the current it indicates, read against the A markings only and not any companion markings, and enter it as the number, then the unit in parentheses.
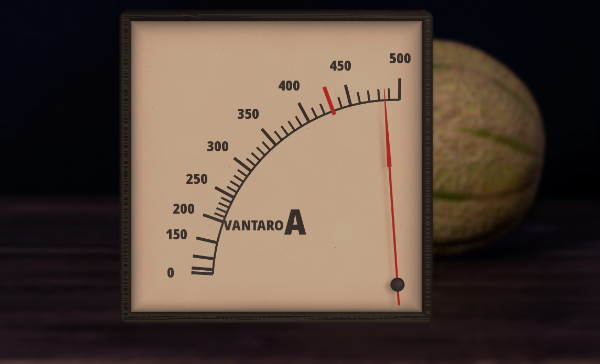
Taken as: 485 (A)
